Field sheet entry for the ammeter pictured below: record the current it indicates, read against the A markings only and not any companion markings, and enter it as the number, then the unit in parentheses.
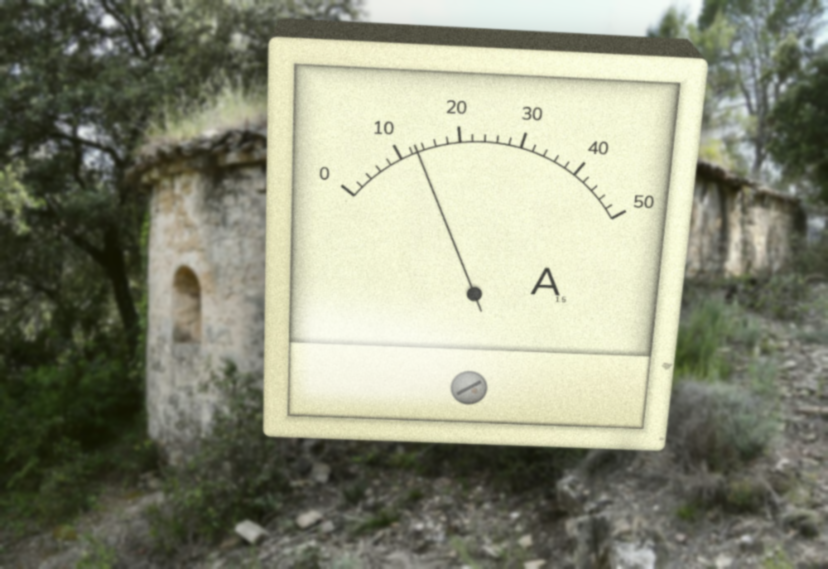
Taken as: 13 (A)
